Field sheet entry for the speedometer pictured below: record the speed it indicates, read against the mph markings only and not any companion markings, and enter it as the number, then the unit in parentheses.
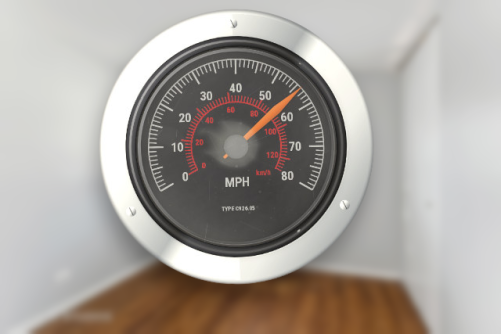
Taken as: 56 (mph)
